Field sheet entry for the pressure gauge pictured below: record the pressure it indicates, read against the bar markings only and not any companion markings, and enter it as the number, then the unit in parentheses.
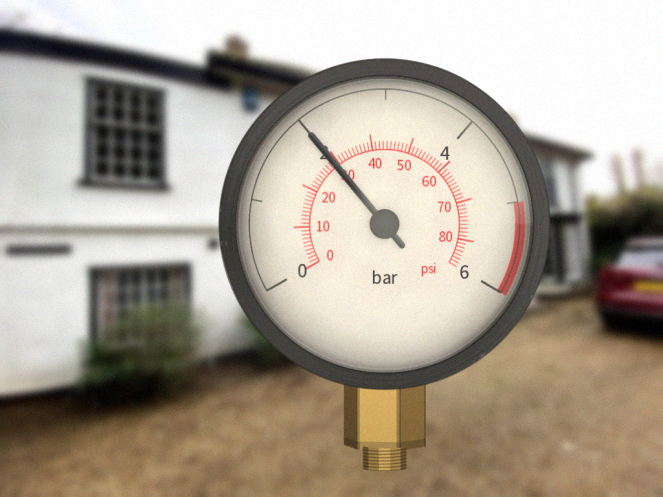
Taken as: 2 (bar)
